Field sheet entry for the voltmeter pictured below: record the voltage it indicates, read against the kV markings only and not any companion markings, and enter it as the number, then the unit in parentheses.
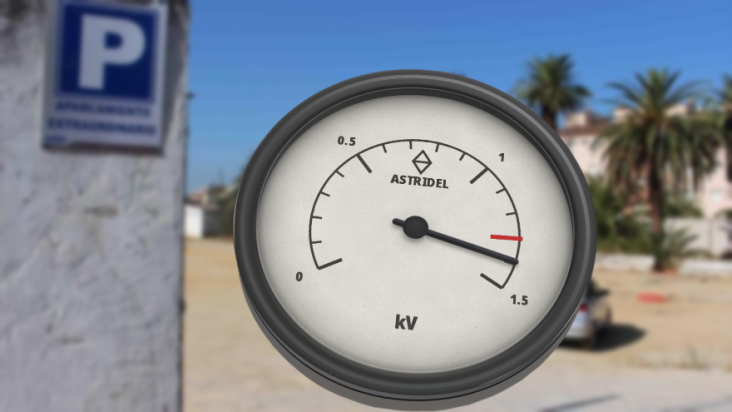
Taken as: 1.4 (kV)
